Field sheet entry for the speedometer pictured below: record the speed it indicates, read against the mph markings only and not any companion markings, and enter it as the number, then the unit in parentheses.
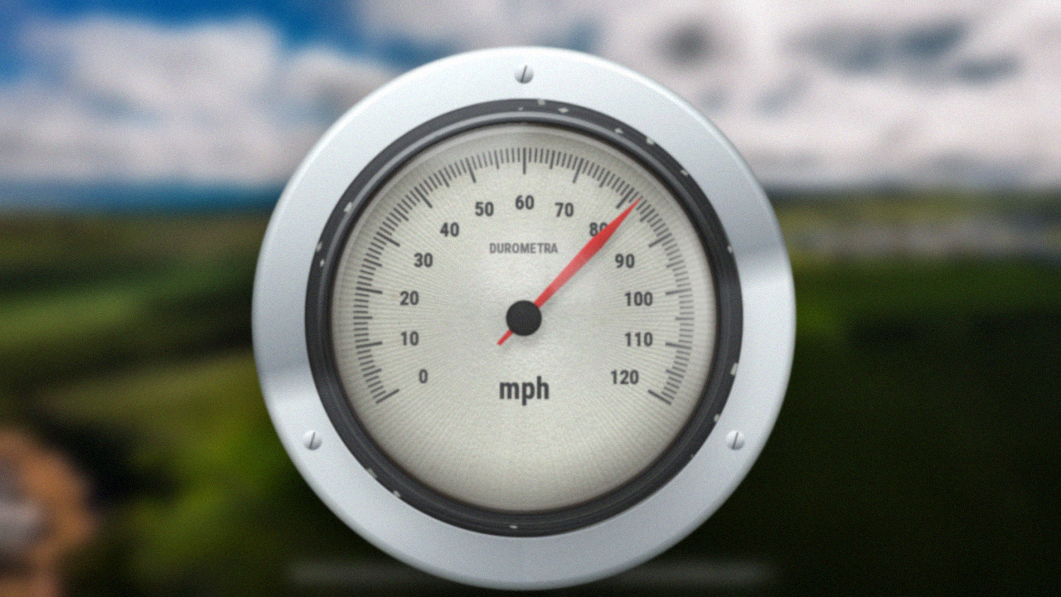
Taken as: 82 (mph)
